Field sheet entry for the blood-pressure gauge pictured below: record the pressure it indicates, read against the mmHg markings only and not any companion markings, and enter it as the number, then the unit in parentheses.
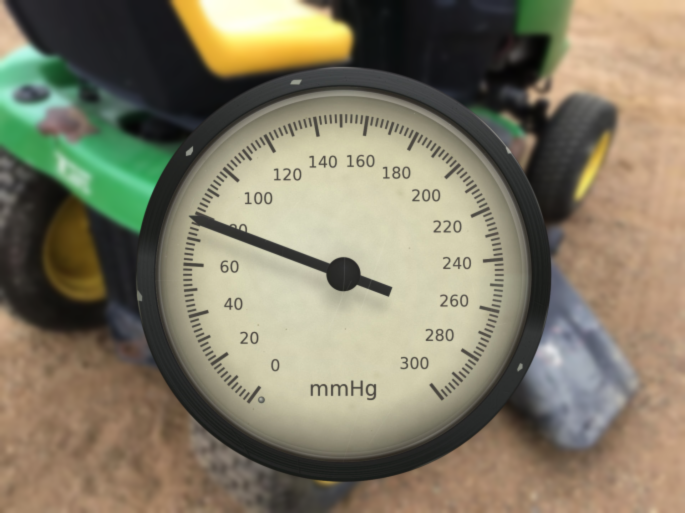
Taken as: 78 (mmHg)
